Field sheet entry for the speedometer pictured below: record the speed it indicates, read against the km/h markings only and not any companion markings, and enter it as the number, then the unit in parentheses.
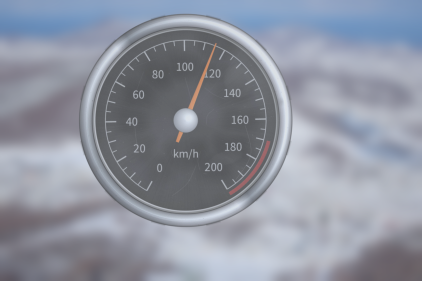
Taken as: 115 (km/h)
